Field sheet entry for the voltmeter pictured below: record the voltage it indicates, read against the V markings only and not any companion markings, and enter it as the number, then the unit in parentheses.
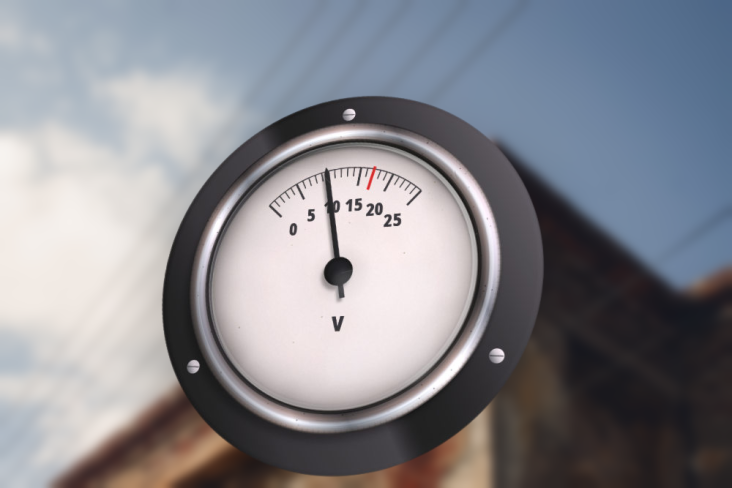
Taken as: 10 (V)
